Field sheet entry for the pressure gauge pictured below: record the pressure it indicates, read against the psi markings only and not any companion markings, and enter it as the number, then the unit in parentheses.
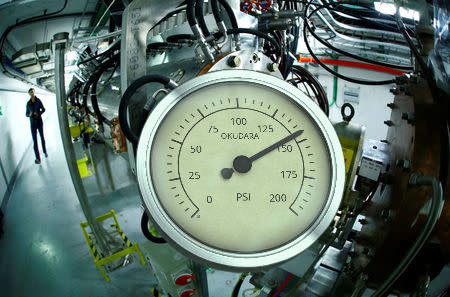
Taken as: 145 (psi)
